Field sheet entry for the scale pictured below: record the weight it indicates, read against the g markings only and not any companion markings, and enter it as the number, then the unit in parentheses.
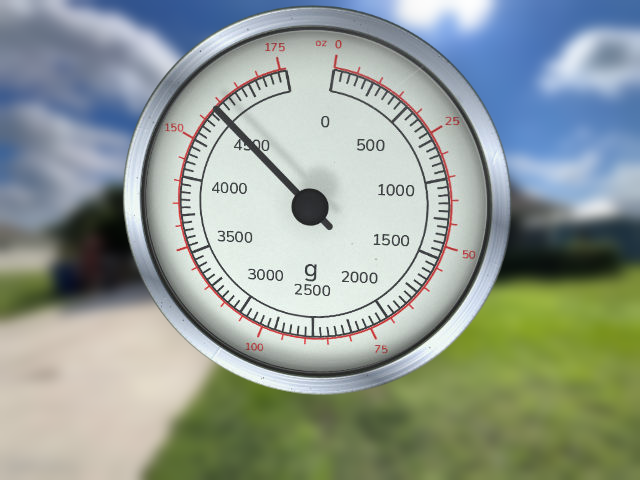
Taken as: 4500 (g)
